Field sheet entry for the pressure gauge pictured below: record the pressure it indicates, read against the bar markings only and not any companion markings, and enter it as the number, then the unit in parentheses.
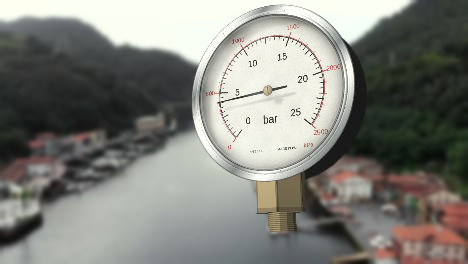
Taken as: 4 (bar)
